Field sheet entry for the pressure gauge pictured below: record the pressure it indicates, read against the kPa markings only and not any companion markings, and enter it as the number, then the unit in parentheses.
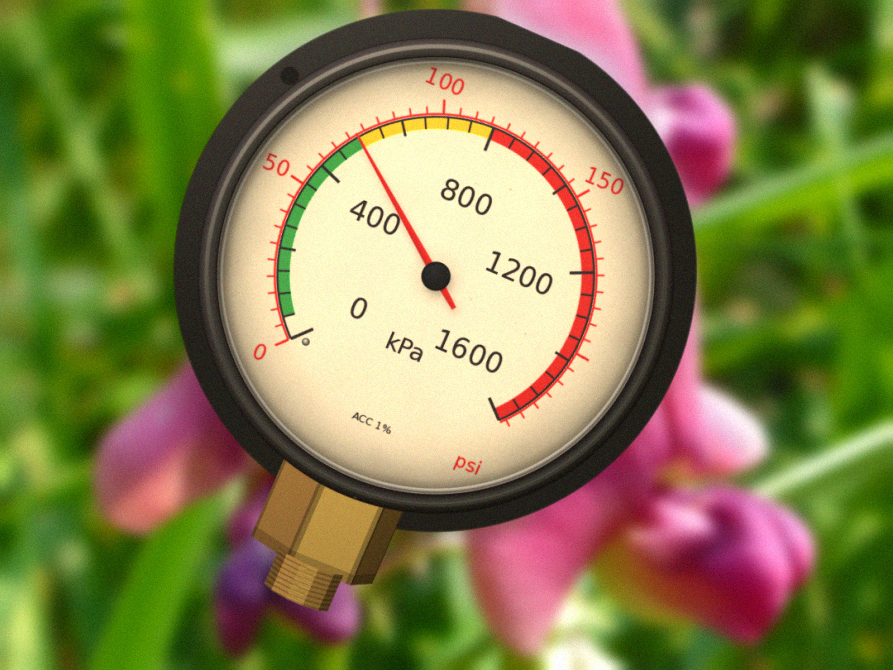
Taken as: 500 (kPa)
